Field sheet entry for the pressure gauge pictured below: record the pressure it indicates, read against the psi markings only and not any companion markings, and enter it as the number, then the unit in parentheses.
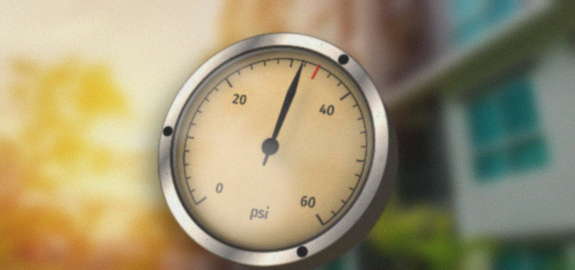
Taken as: 32 (psi)
